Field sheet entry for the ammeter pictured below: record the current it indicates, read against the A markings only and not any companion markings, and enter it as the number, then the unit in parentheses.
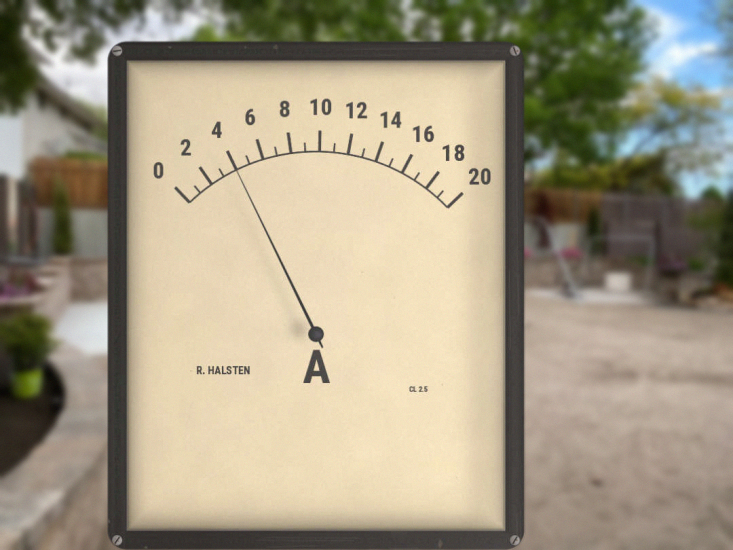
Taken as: 4 (A)
